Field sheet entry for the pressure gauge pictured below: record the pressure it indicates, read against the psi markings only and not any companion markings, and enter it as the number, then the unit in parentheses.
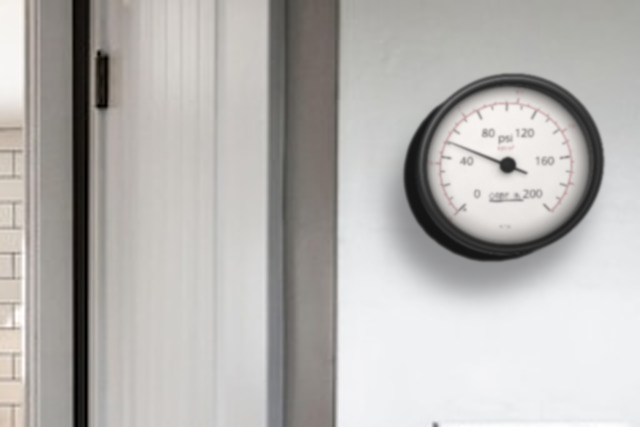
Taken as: 50 (psi)
